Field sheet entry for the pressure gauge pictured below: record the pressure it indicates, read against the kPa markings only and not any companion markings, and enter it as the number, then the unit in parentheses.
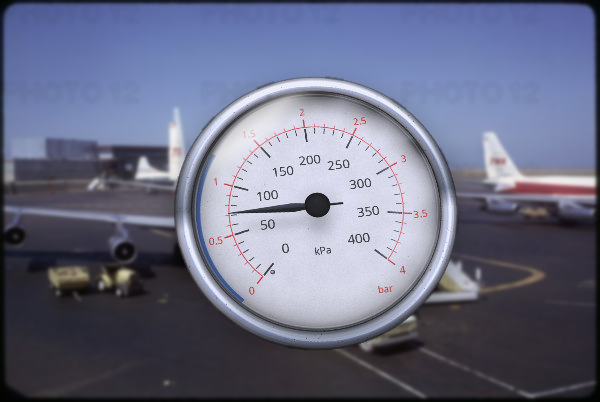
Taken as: 70 (kPa)
